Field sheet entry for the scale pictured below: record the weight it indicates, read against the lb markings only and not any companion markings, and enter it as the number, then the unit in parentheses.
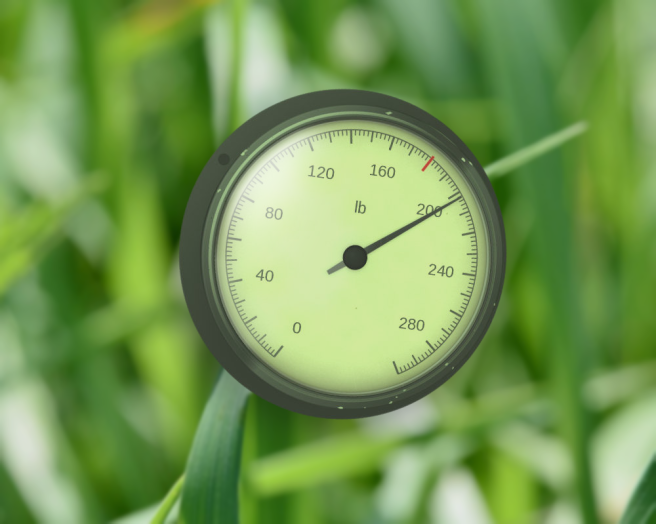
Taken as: 202 (lb)
